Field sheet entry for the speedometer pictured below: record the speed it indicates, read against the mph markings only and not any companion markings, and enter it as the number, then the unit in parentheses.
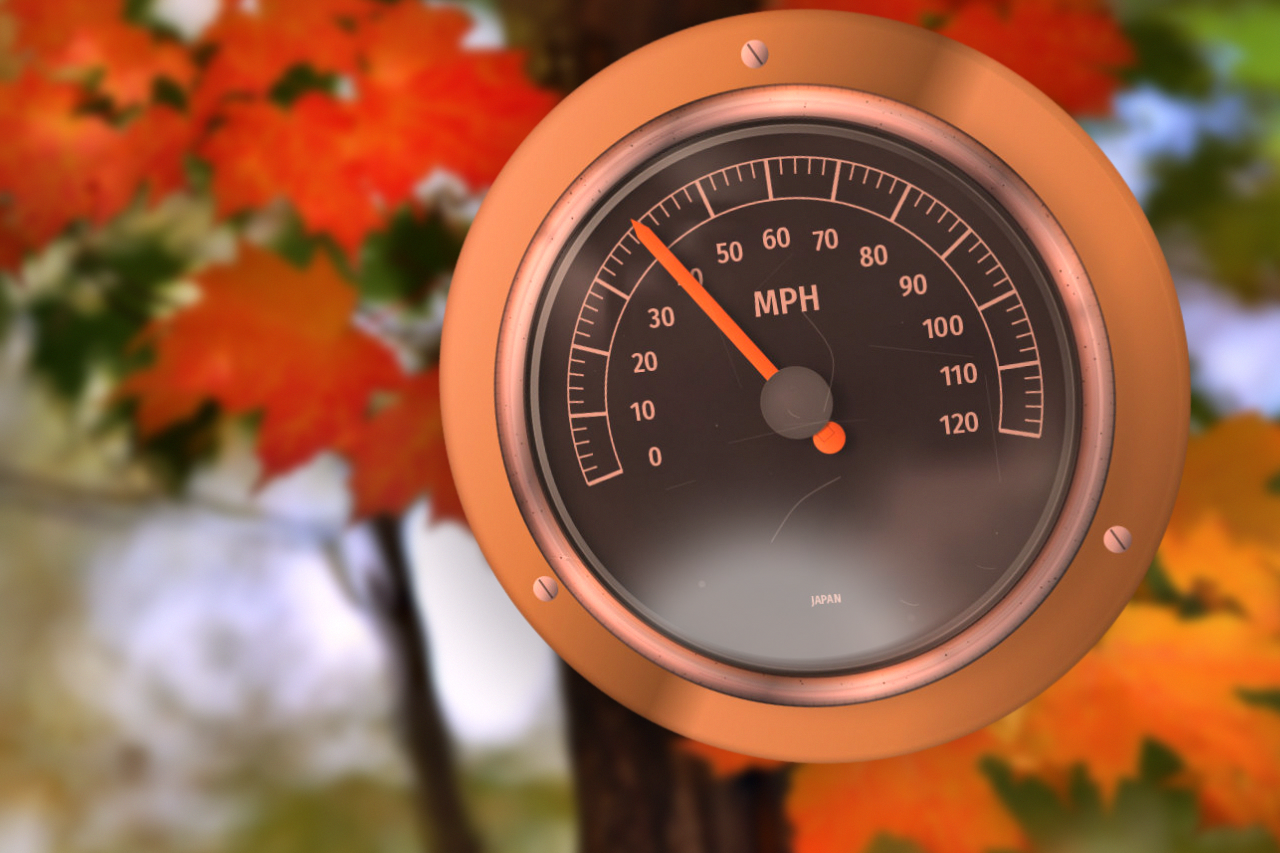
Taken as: 40 (mph)
